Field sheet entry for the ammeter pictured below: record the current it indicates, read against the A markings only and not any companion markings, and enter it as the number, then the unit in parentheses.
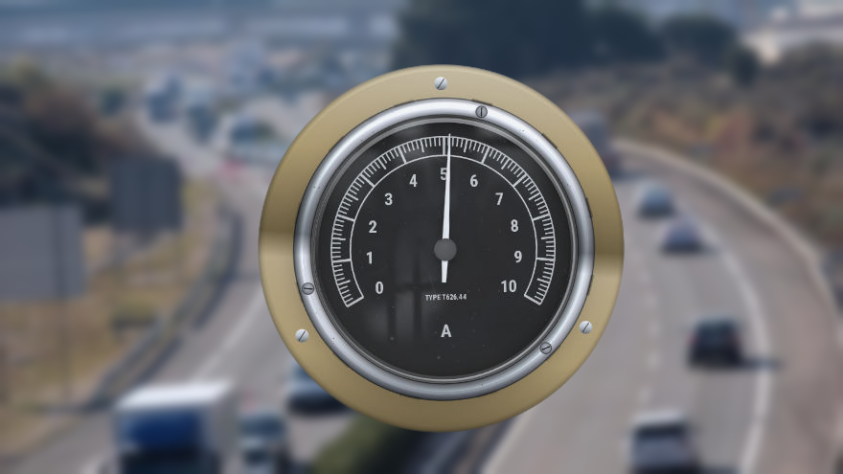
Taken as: 5.1 (A)
